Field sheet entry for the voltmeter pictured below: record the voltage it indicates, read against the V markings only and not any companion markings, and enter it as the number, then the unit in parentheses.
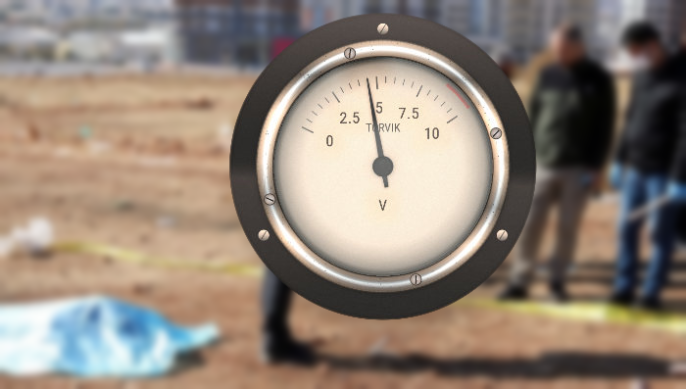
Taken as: 4.5 (V)
